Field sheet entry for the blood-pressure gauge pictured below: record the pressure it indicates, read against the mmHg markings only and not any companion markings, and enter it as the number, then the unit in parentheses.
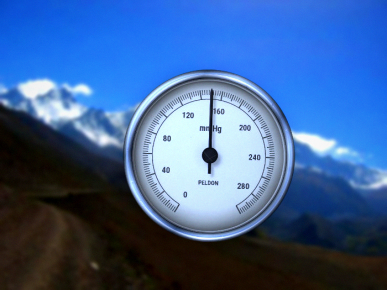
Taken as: 150 (mmHg)
